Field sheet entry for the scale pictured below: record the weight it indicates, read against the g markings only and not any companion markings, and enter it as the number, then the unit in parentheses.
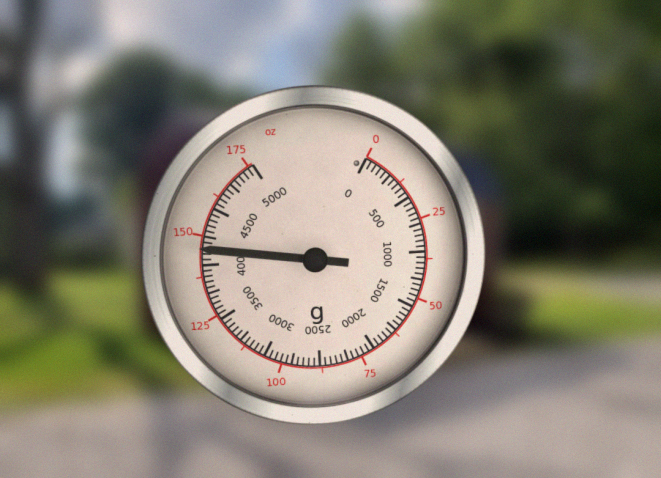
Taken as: 4150 (g)
